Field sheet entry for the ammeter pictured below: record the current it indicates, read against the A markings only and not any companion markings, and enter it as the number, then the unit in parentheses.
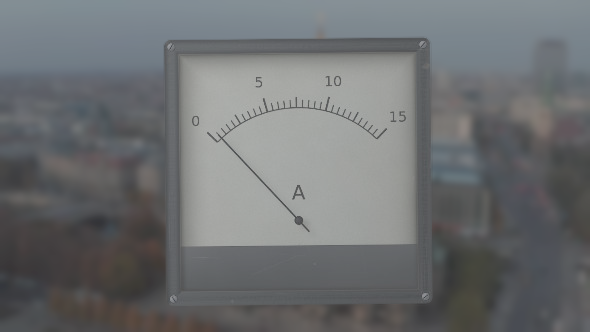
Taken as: 0.5 (A)
